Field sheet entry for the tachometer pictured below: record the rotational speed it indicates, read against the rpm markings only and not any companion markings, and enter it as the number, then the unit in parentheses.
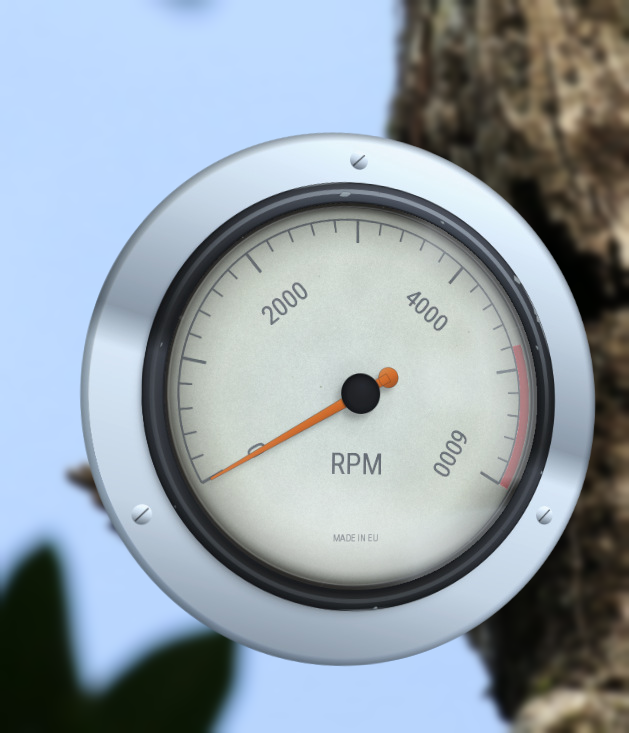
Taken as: 0 (rpm)
